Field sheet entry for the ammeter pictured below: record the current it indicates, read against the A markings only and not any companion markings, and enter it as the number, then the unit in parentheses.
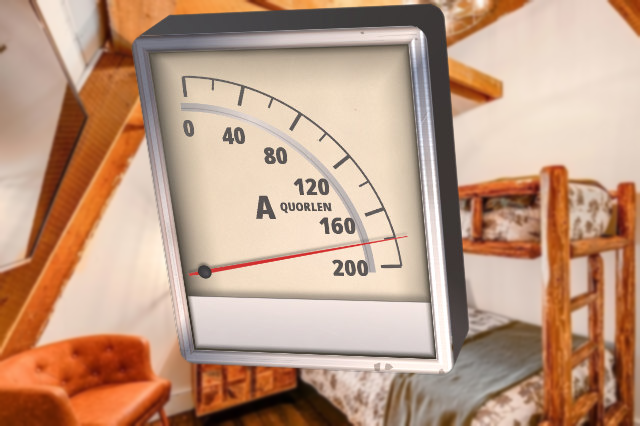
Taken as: 180 (A)
